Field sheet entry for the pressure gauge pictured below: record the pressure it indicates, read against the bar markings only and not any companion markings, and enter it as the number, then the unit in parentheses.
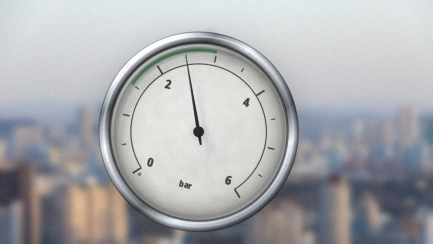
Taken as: 2.5 (bar)
